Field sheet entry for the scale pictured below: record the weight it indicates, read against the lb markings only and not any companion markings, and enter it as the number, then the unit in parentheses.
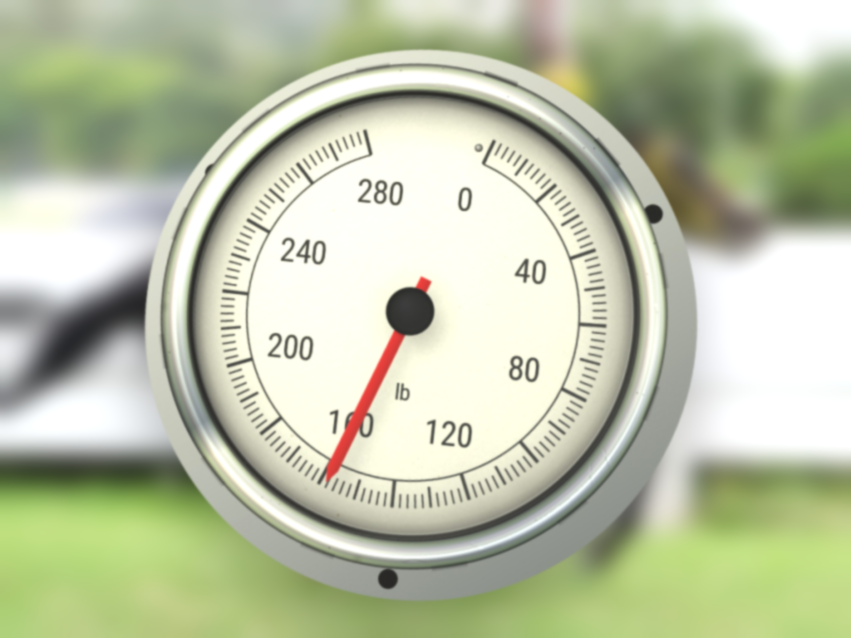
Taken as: 158 (lb)
